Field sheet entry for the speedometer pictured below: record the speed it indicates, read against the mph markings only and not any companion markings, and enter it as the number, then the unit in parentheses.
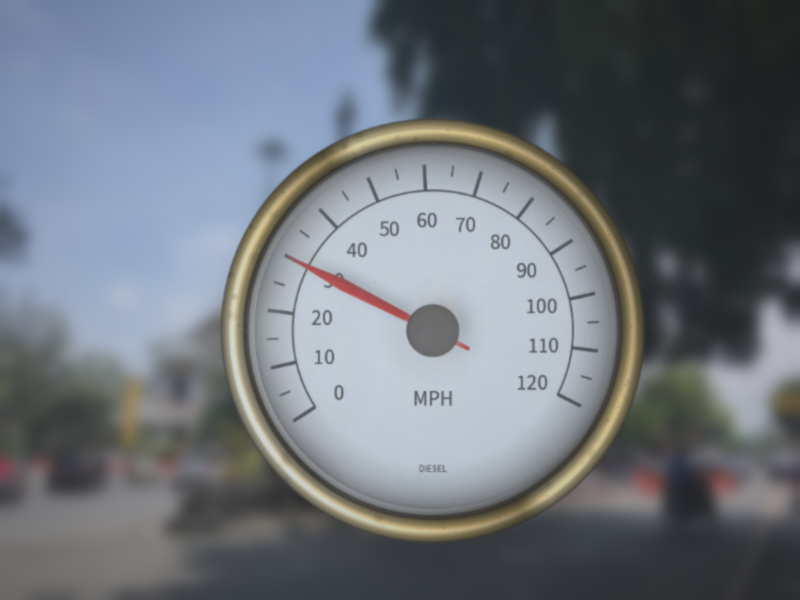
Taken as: 30 (mph)
